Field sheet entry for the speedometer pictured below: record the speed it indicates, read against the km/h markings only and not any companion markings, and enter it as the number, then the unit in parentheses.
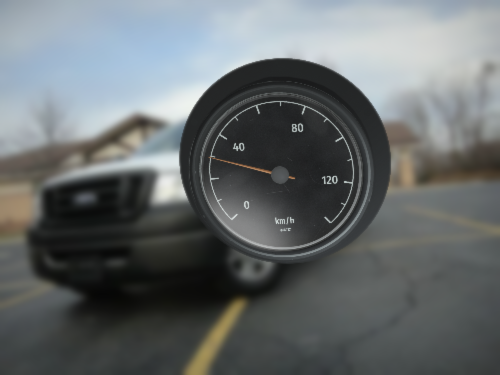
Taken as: 30 (km/h)
